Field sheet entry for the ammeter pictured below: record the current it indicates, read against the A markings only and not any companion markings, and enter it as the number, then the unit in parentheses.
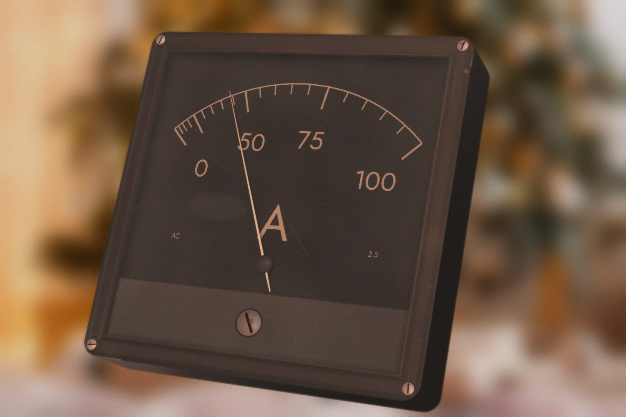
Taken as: 45 (A)
